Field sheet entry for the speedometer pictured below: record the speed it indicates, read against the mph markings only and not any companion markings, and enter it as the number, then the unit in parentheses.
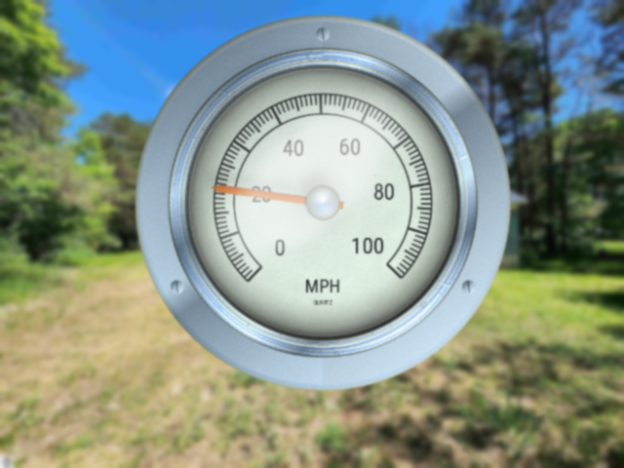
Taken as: 20 (mph)
